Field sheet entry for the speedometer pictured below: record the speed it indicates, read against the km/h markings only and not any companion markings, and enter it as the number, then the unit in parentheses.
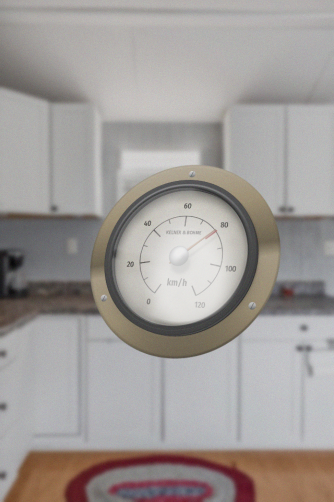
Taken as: 80 (km/h)
